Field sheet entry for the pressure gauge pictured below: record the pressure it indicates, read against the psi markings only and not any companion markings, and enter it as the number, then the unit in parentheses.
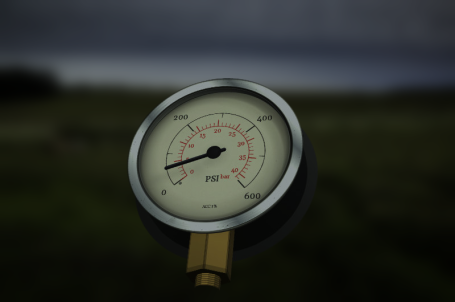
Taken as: 50 (psi)
